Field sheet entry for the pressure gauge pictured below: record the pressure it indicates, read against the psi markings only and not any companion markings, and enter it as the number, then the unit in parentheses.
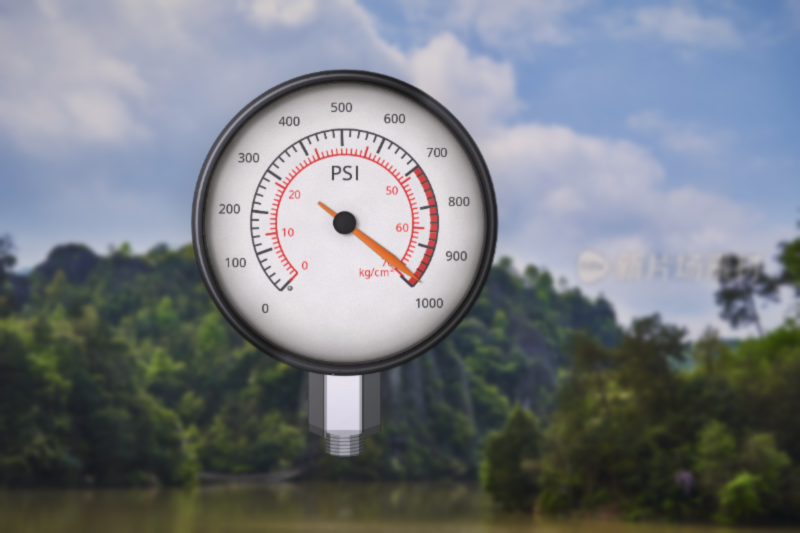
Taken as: 980 (psi)
